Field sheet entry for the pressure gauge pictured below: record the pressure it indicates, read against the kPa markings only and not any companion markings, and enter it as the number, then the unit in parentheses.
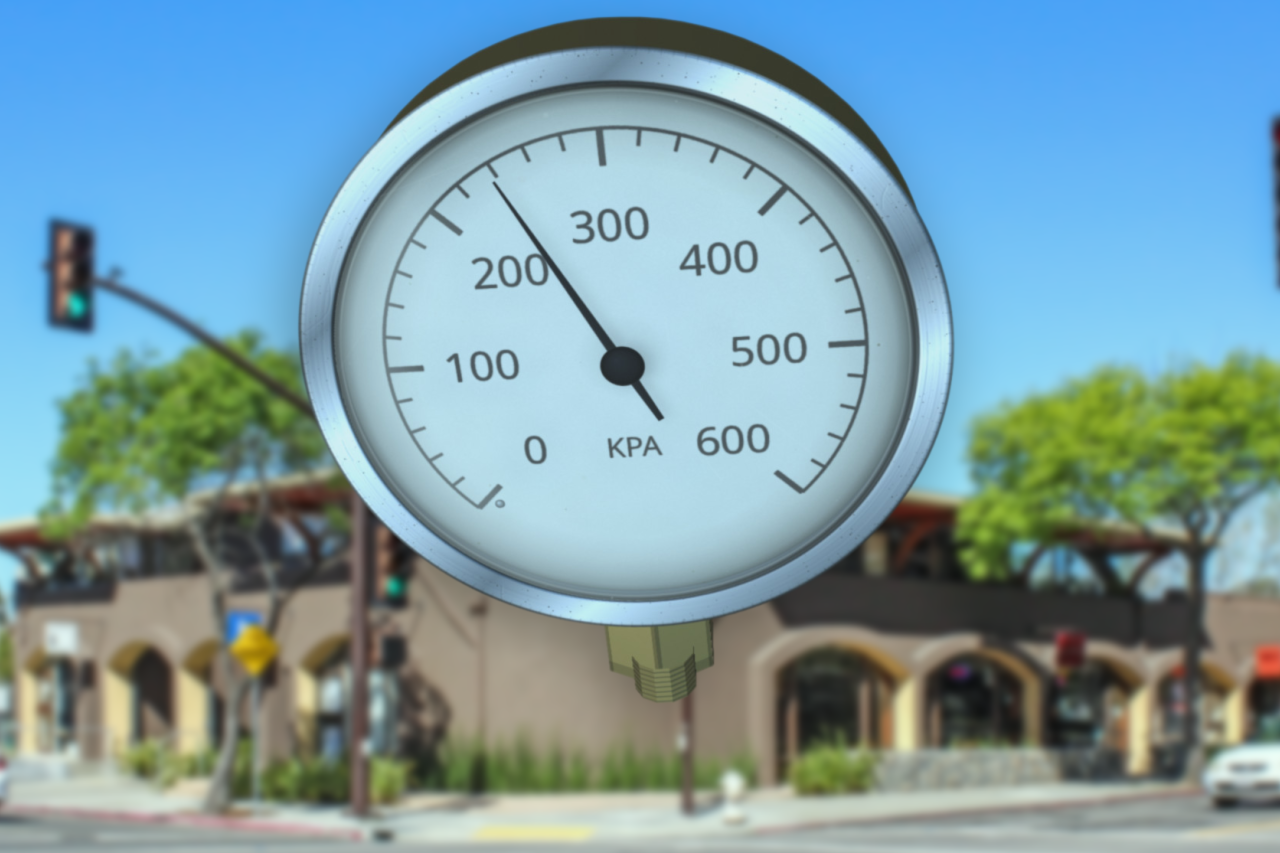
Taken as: 240 (kPa)
